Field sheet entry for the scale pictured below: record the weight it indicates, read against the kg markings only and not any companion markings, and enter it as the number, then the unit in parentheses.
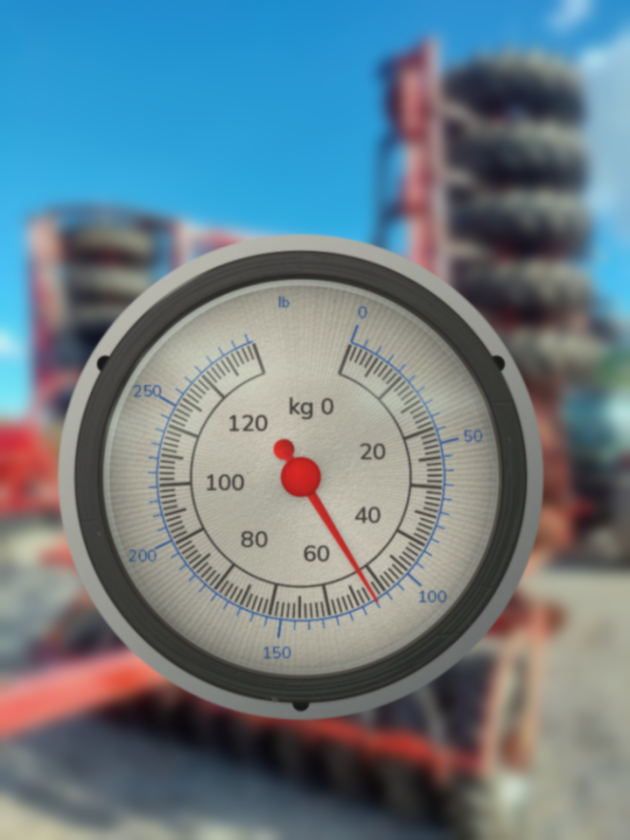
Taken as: 52 (kg)
